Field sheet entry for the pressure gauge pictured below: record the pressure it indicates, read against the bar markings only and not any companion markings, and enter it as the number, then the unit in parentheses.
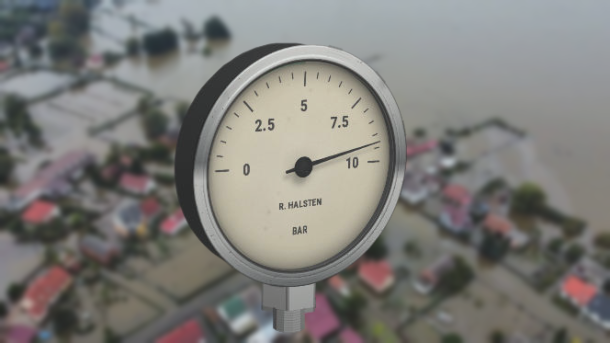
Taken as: 9.25 (bar)
